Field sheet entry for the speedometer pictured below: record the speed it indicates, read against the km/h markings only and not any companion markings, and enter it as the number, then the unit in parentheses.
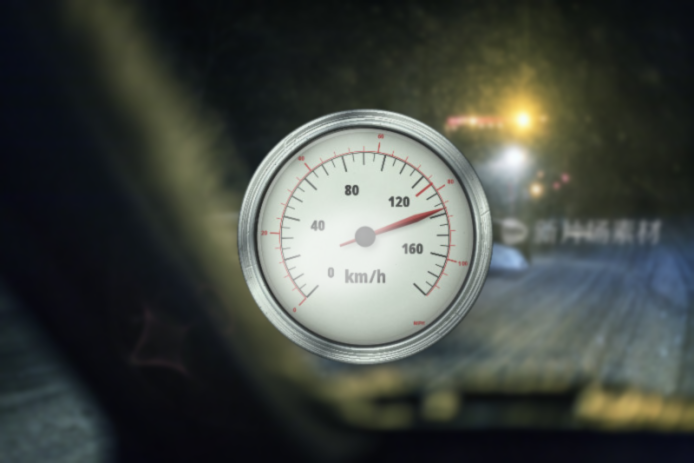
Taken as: 137.5 (km/h)
